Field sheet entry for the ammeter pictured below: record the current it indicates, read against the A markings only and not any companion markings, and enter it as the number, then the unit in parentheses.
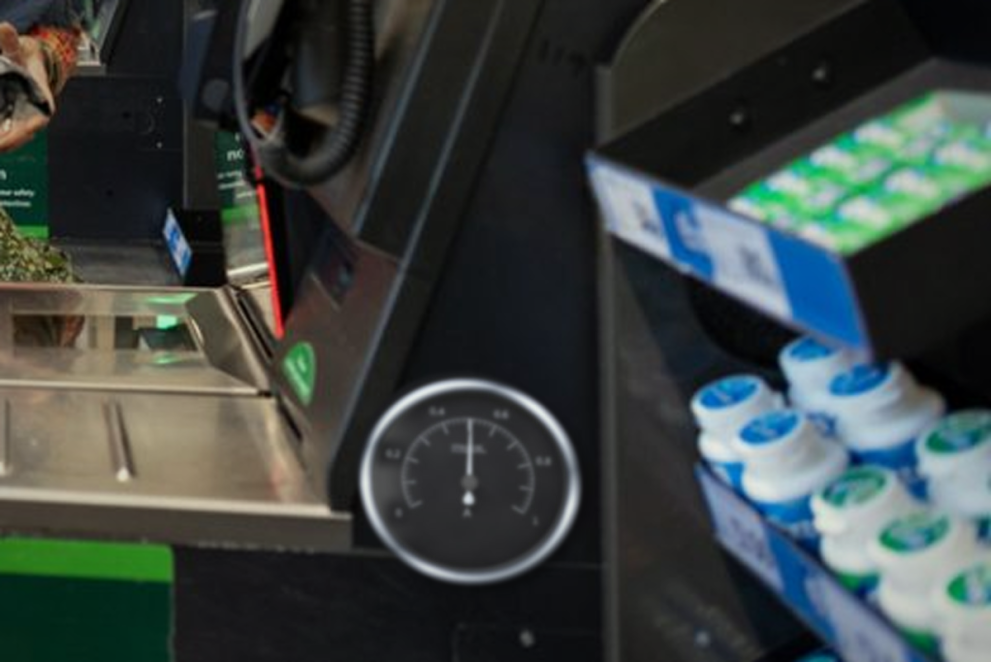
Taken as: 0.5 (A)
